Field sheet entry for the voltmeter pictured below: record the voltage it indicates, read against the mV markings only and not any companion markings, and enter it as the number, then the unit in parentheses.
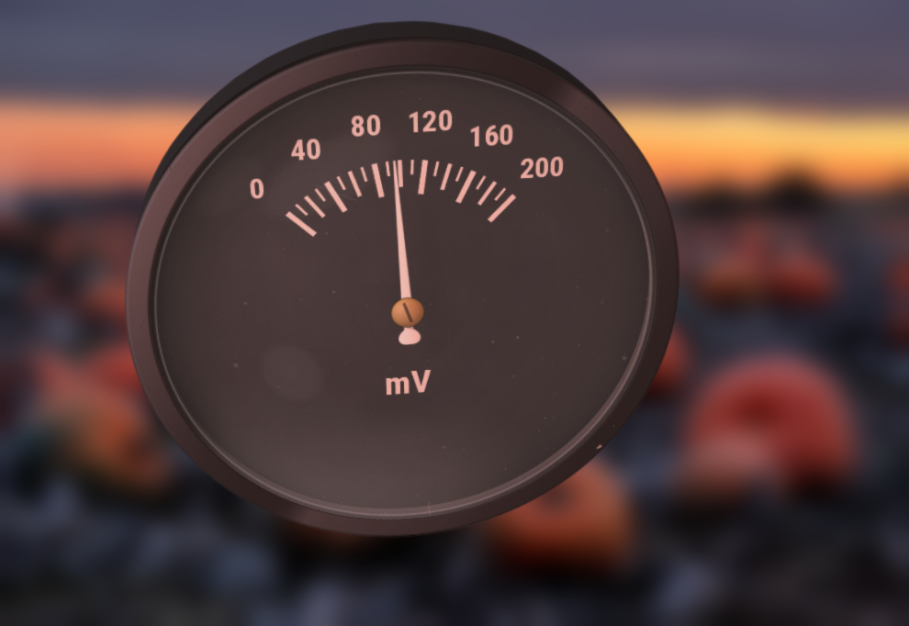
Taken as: 95 (mV)
